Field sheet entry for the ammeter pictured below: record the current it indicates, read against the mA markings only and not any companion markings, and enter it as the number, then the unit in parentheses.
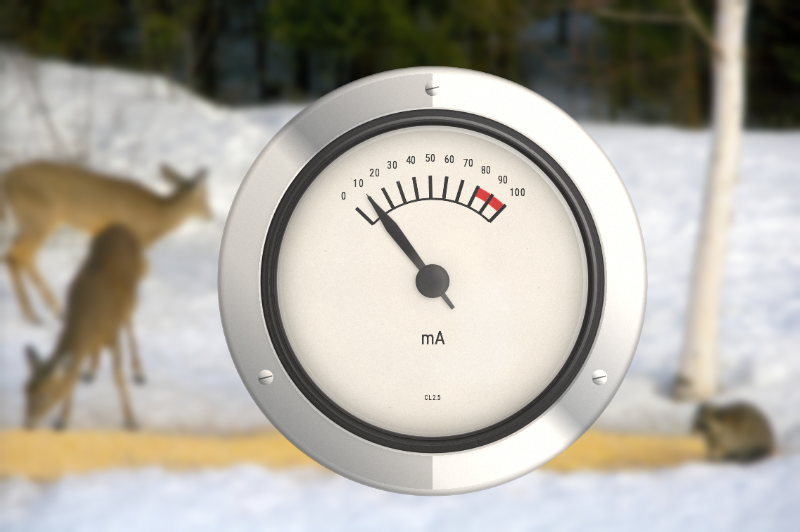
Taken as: 10 (mA)
